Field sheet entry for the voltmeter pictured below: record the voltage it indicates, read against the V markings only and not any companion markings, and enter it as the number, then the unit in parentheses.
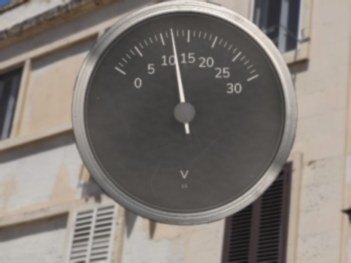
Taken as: 12 (V)
